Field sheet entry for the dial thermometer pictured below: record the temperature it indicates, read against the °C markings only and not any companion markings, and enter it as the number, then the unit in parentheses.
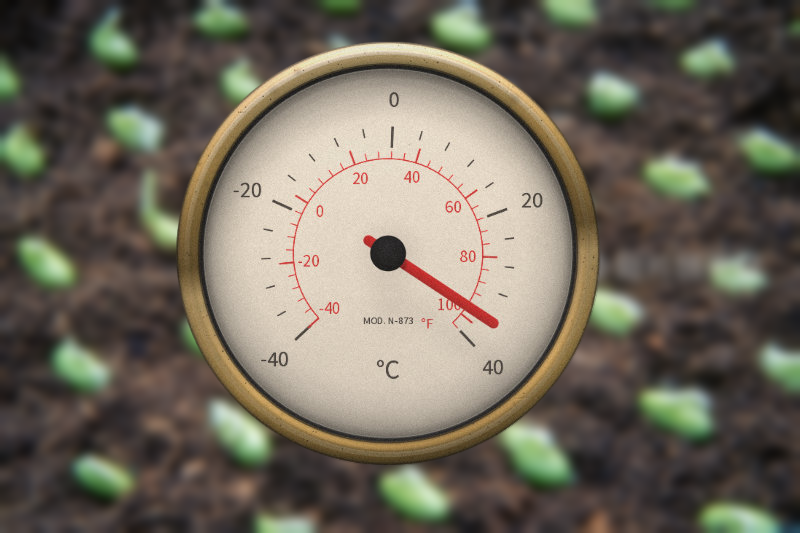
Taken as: 36 (°C)
